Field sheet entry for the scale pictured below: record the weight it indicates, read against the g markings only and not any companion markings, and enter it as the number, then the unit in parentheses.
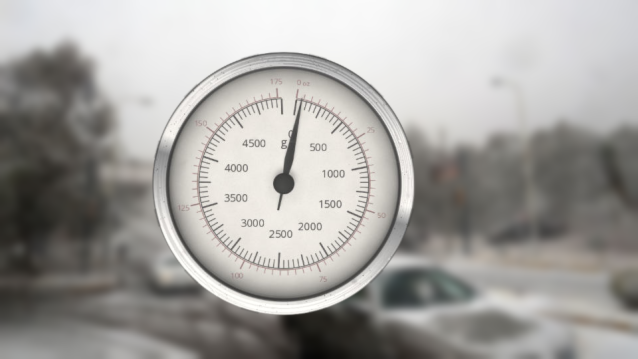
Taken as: 50 (g)
